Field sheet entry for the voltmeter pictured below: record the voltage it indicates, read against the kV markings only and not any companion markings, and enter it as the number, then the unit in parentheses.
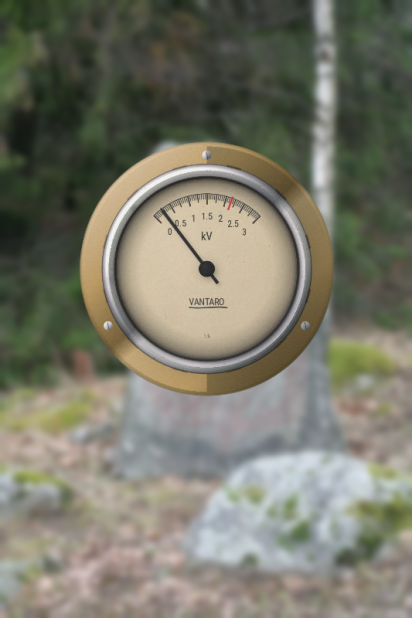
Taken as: 0.25 (kV)
